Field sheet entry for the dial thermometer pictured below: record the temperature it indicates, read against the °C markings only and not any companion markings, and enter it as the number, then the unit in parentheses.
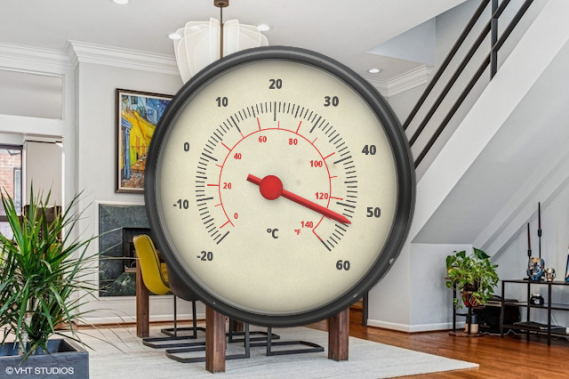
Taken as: 53 (°C)
